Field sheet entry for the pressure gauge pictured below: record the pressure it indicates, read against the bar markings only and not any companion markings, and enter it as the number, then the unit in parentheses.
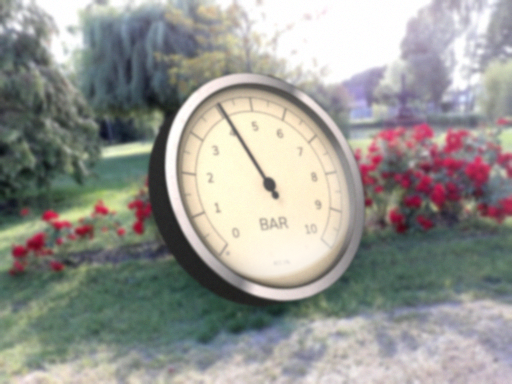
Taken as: 4 (bar)
